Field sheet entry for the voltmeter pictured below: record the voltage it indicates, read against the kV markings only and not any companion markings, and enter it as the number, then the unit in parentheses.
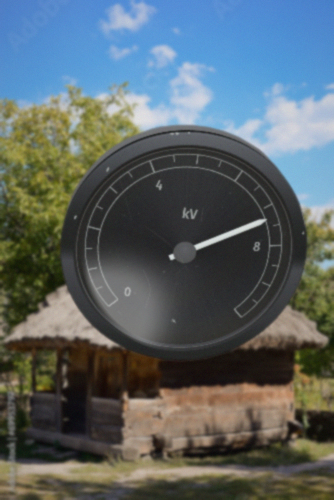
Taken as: 7.25 (kV)
